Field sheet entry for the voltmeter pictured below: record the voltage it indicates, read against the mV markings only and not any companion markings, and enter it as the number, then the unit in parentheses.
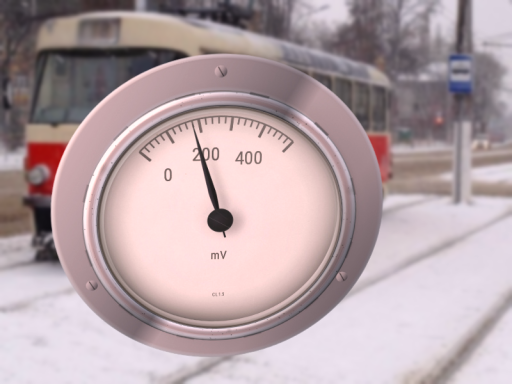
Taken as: 180 (mV)
